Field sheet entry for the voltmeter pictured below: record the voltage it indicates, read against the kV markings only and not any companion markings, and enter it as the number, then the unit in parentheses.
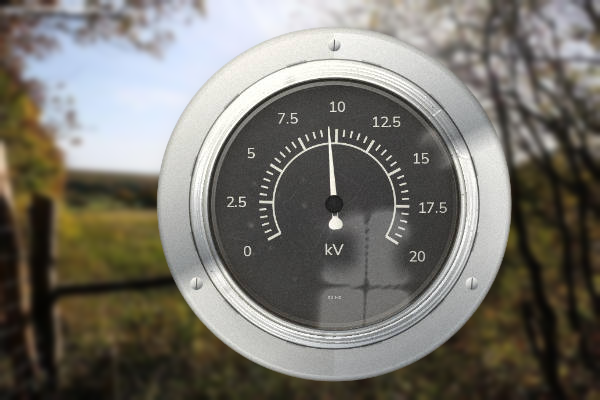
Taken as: 9.5 (kV)
